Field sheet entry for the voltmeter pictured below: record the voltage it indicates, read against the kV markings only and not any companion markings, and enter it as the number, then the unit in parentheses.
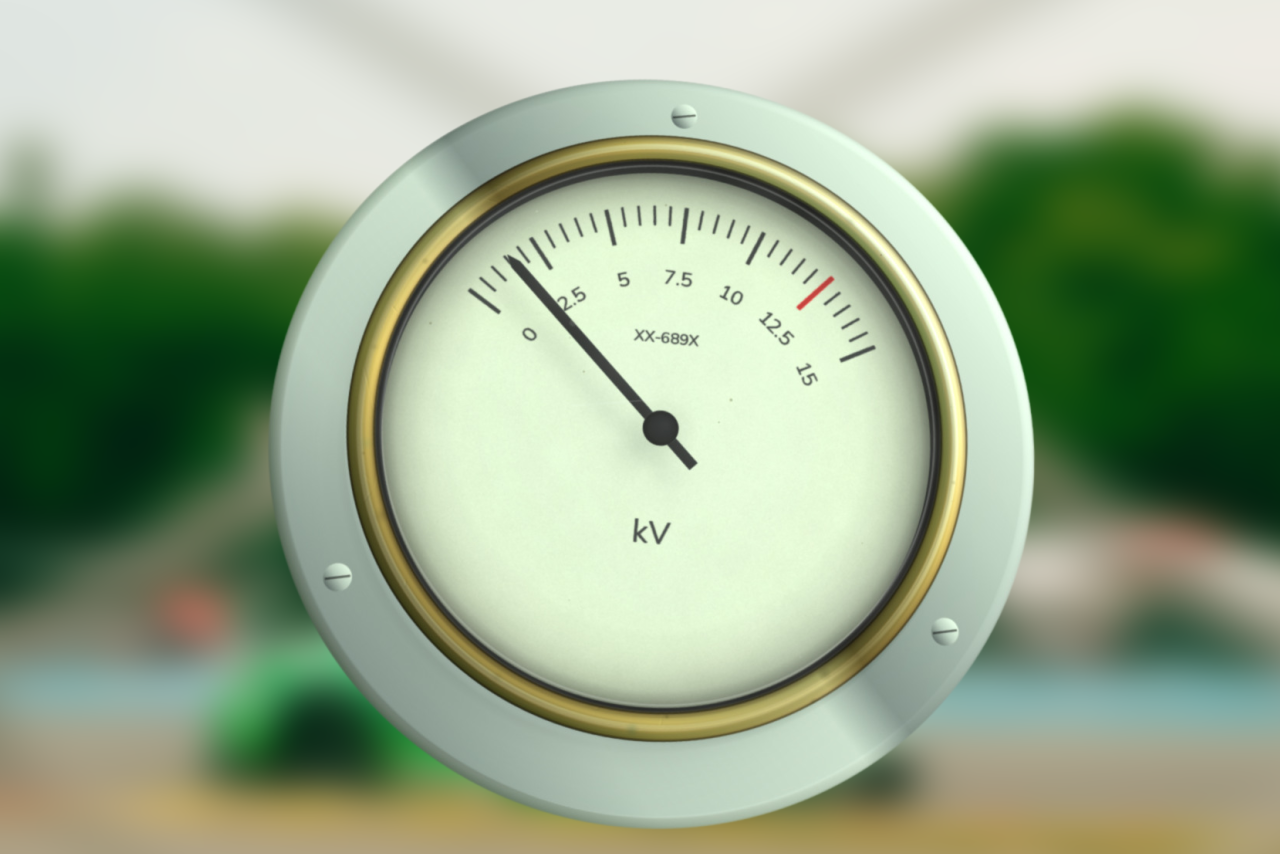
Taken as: 1.5 (kV)
